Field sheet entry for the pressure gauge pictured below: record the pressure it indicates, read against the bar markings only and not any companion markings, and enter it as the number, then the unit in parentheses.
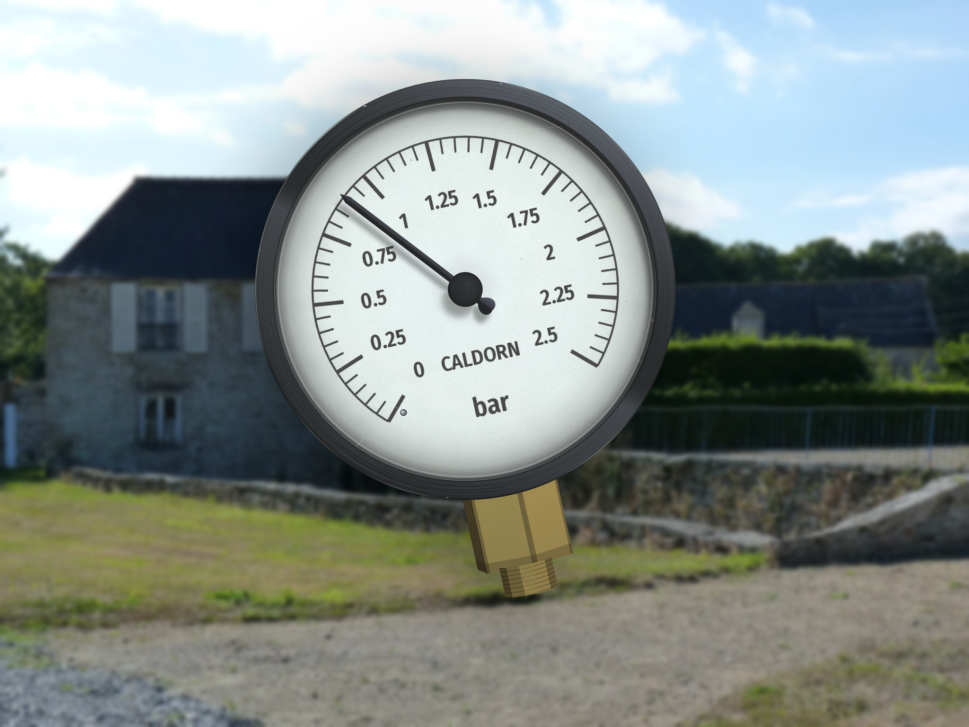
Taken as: 0.9 (bar)
